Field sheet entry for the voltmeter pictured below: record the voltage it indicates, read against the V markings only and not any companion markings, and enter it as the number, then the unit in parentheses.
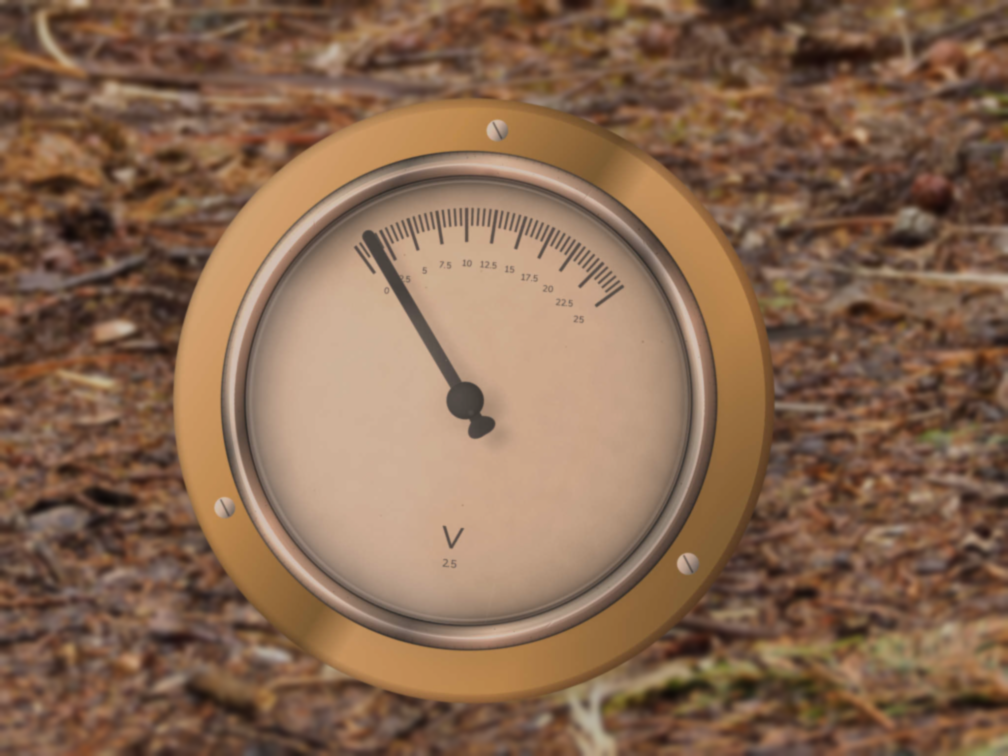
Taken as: 1.5 (V)
